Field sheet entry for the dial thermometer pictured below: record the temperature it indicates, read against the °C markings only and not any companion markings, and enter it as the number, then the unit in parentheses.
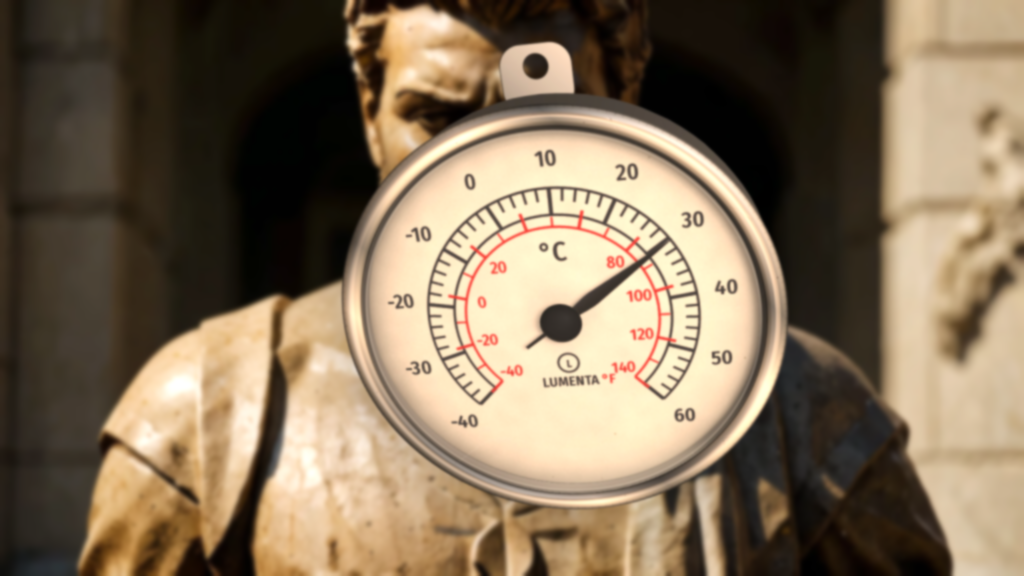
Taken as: 30 (°C)
